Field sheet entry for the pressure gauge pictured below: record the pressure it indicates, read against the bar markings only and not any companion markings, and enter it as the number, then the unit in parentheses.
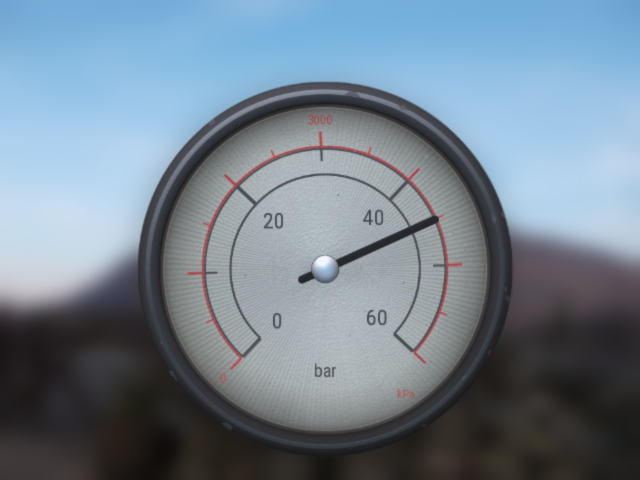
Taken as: 45 (bar)
